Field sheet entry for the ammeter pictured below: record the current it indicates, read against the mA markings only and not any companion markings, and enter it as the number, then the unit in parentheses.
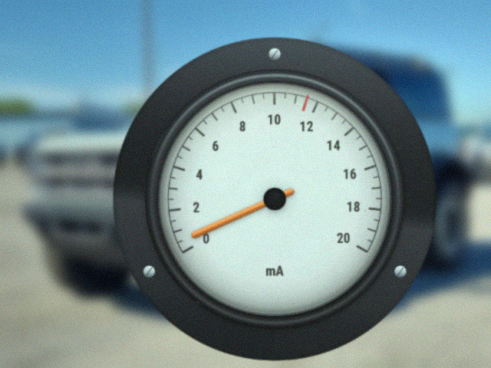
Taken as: 0.5 (mA)
